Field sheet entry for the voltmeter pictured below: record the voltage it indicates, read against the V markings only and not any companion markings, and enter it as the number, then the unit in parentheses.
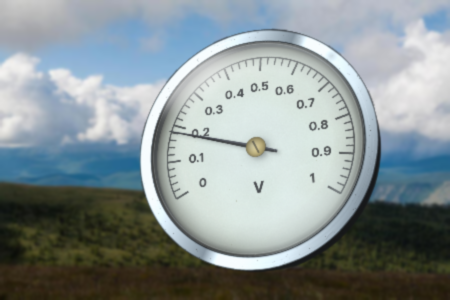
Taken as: 0.18 (V)
